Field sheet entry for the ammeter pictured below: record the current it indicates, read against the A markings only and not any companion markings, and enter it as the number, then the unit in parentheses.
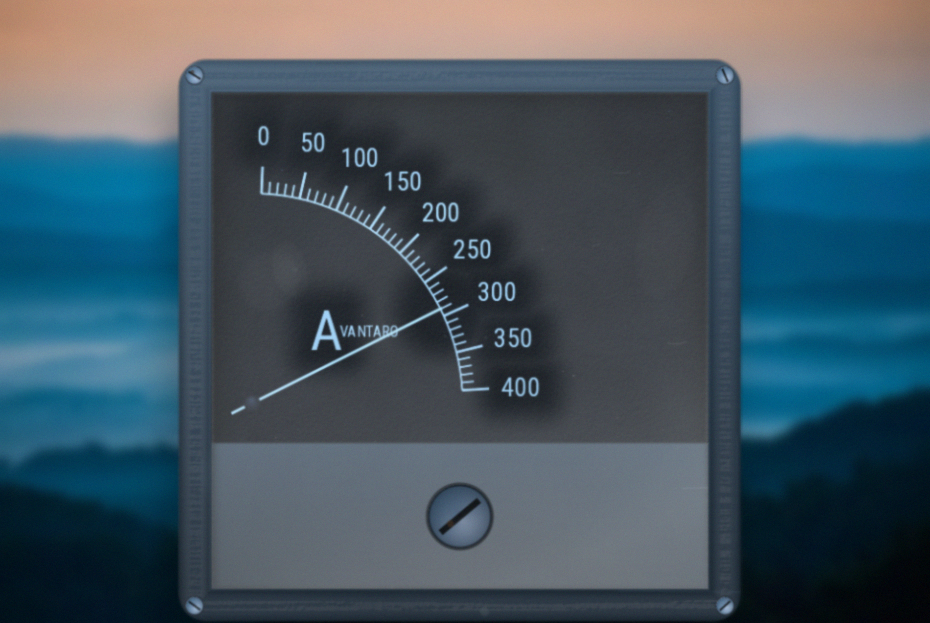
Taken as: 290 (A)
